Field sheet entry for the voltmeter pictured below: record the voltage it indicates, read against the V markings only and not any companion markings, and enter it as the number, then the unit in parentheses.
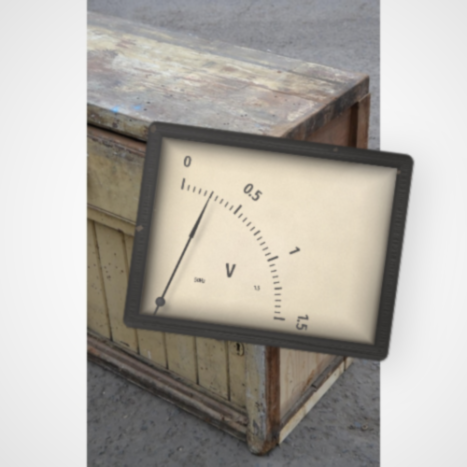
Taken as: 0.25 (V)
